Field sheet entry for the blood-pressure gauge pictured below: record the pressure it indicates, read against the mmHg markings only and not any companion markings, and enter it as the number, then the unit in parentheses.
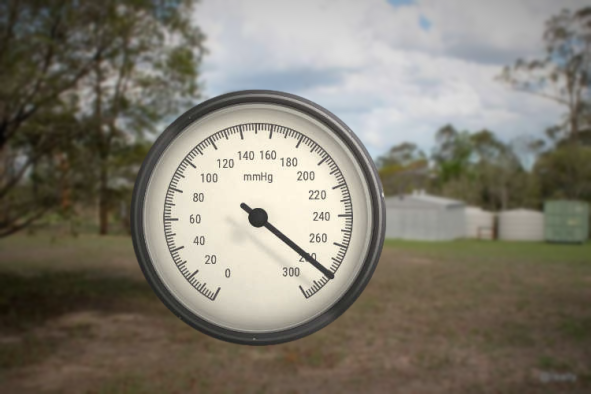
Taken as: 280 (mmHg)
